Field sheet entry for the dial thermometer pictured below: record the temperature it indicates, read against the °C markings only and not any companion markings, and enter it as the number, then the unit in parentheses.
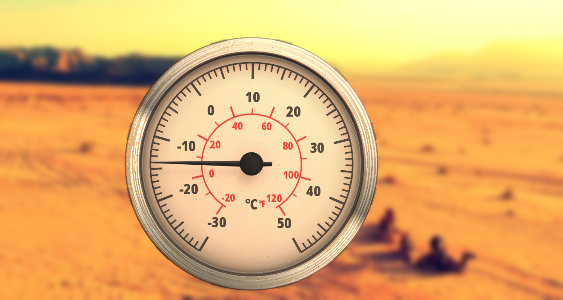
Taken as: -14 (°C)
